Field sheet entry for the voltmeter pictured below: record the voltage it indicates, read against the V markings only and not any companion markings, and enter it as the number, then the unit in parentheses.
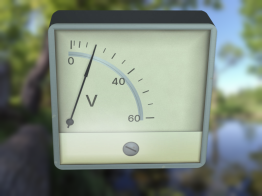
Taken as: 20 (V)
